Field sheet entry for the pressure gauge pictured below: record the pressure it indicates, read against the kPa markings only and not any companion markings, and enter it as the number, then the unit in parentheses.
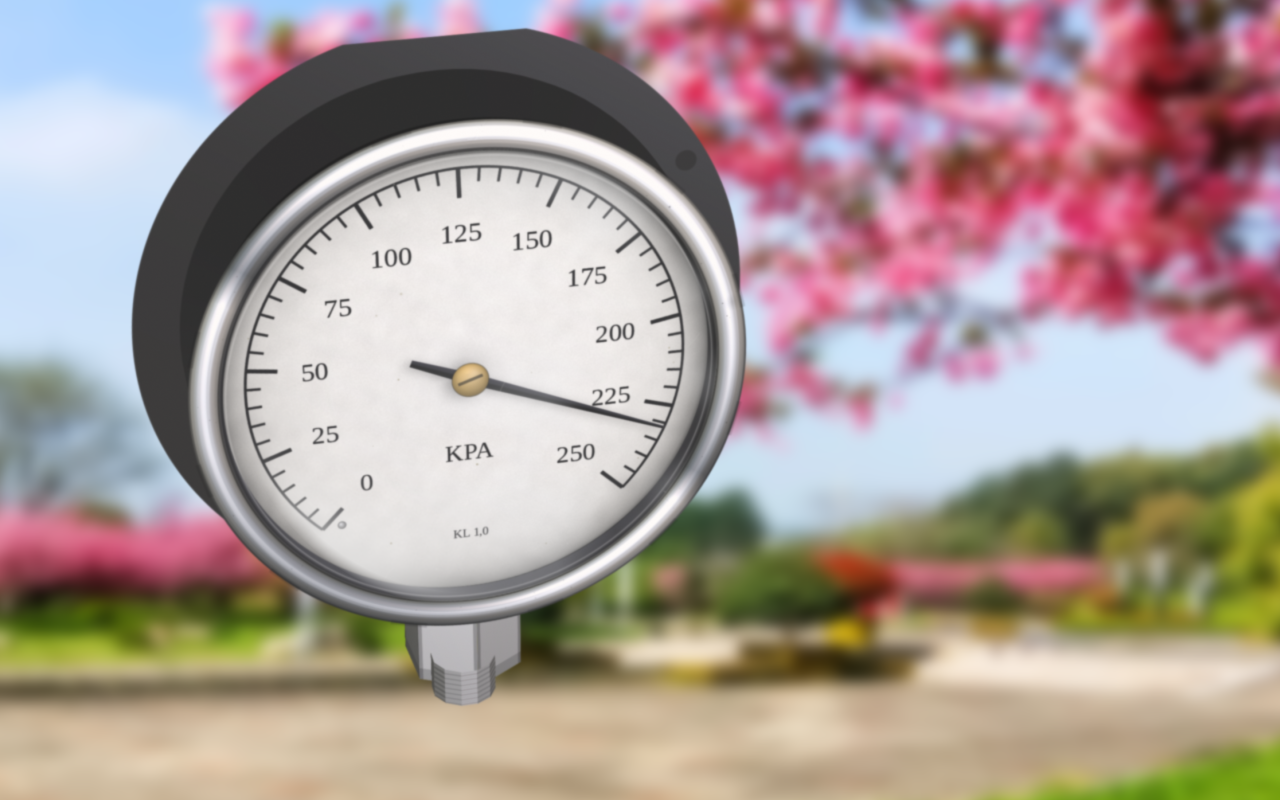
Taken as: 230 (kPa)
